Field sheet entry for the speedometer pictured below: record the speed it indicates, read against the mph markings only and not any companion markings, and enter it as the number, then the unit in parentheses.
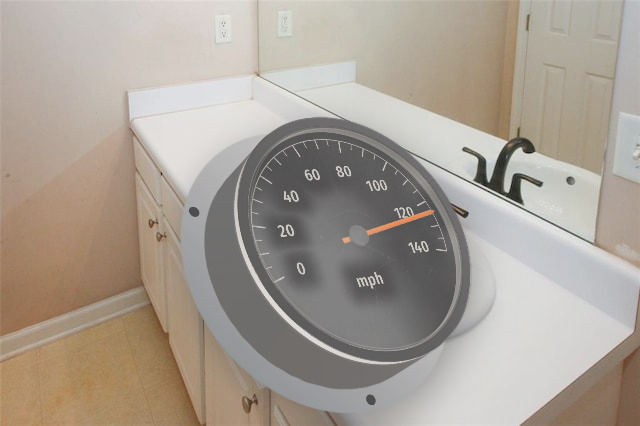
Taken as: 125 (mph)
